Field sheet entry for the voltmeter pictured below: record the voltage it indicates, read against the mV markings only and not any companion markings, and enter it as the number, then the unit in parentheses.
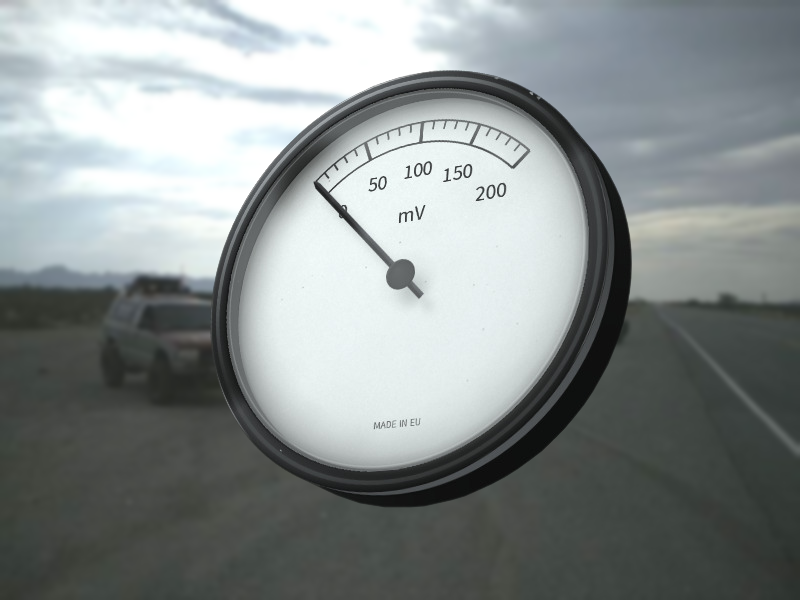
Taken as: 0 (mV)
